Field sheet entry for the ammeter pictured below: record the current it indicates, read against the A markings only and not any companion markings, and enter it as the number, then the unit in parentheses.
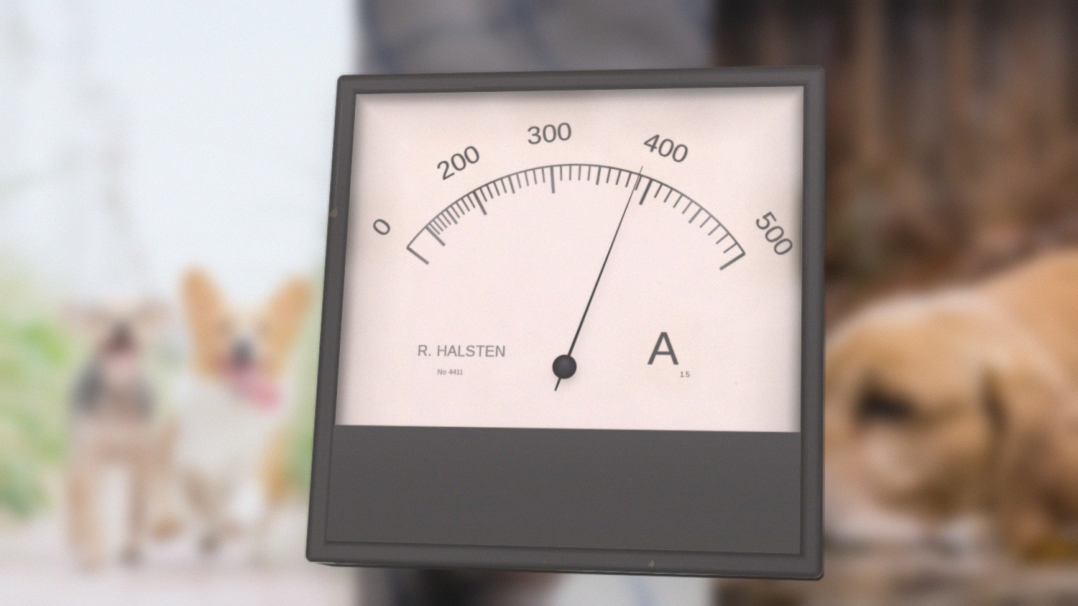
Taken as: 390 (A)
